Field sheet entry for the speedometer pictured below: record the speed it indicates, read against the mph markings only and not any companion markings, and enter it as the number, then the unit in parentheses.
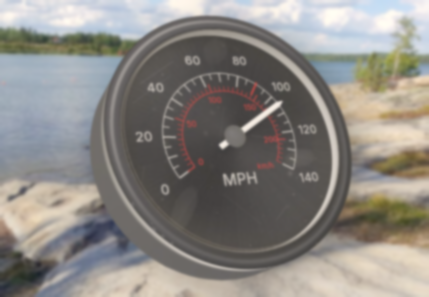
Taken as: 105 (mph)
